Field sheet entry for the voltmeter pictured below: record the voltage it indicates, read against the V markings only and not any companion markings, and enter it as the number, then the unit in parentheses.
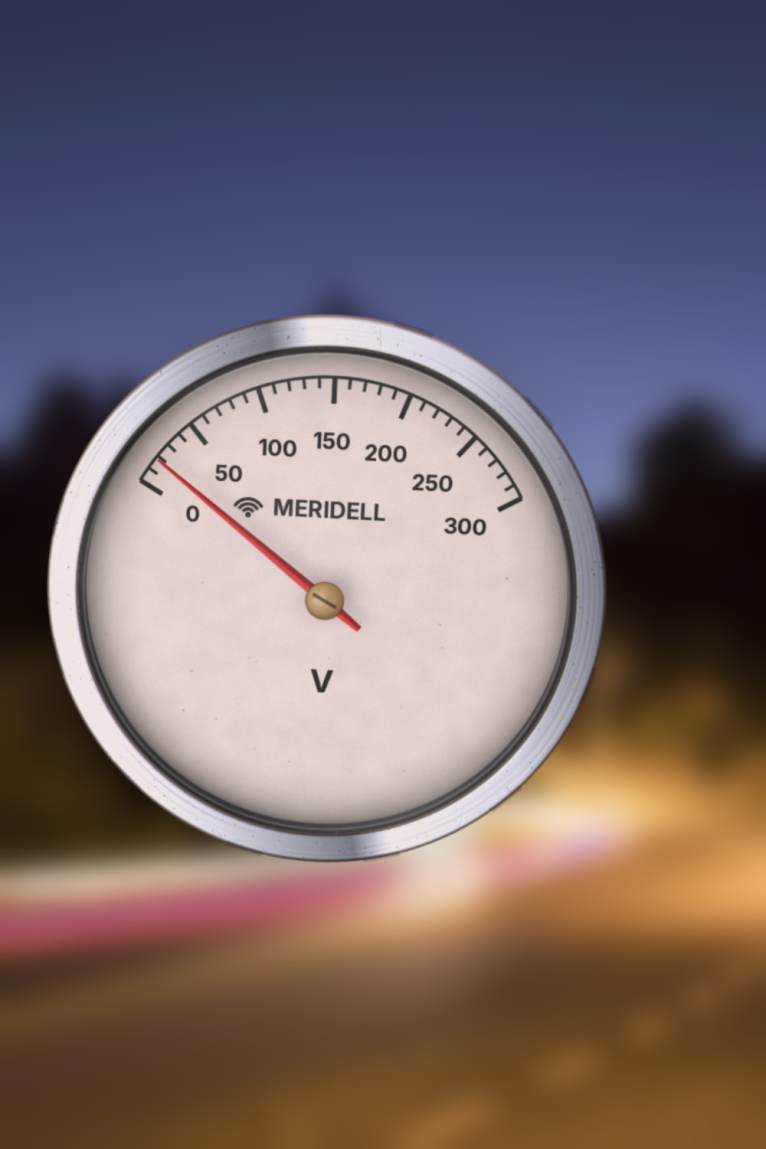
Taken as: 20 (V)
